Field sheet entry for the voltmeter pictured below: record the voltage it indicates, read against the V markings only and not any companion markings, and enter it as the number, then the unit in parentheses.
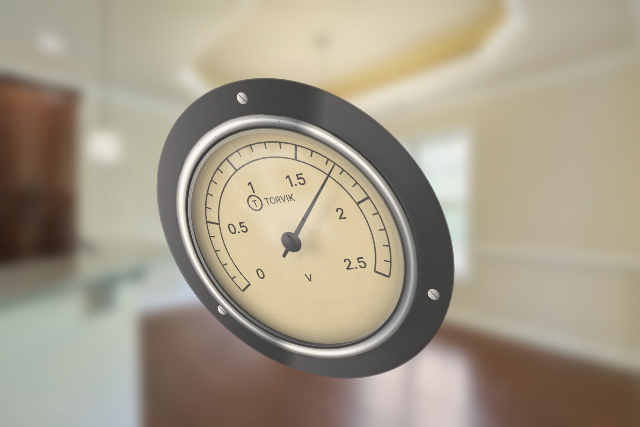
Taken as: 1.75 (V)
